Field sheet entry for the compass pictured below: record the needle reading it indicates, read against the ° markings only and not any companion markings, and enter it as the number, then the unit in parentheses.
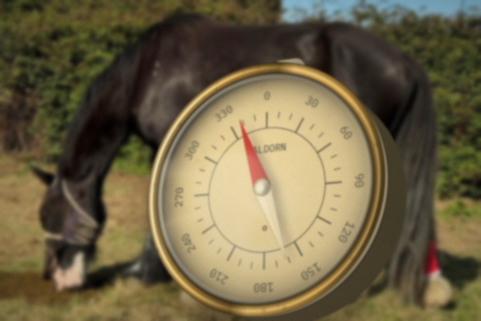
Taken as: 340 (°)
